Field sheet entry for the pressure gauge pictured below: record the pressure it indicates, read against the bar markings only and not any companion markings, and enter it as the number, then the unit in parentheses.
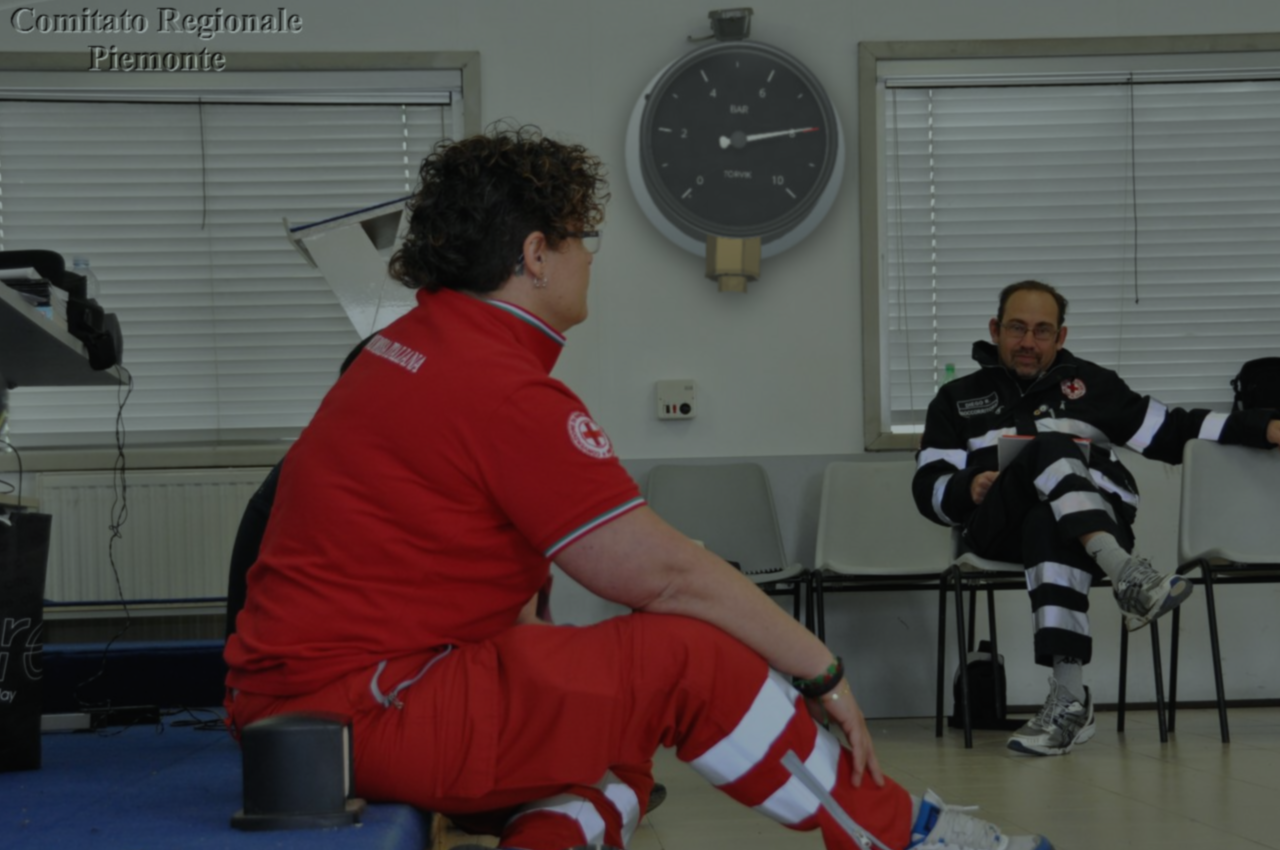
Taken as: 8 (bar)
